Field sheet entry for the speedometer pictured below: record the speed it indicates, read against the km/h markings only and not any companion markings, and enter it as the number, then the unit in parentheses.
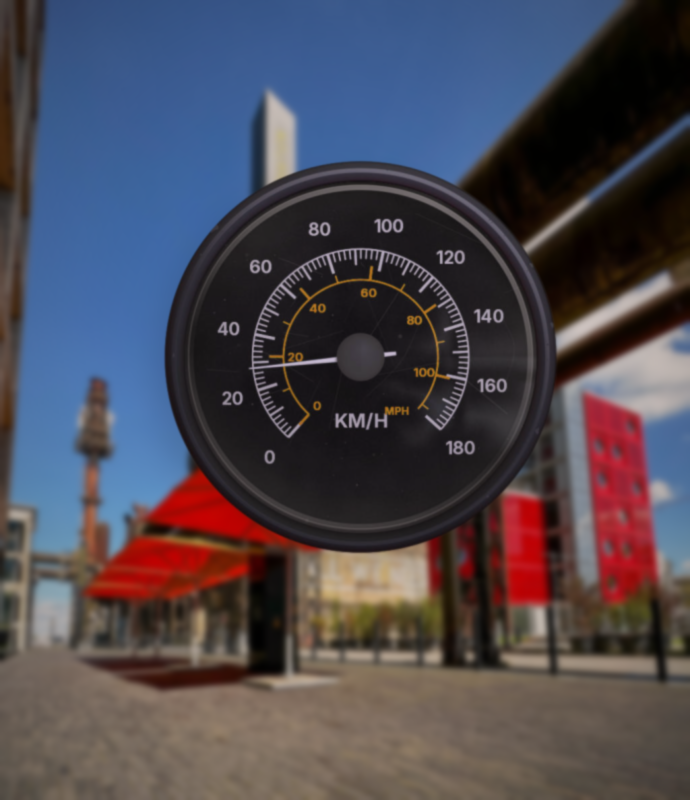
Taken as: 28 (km/h)
